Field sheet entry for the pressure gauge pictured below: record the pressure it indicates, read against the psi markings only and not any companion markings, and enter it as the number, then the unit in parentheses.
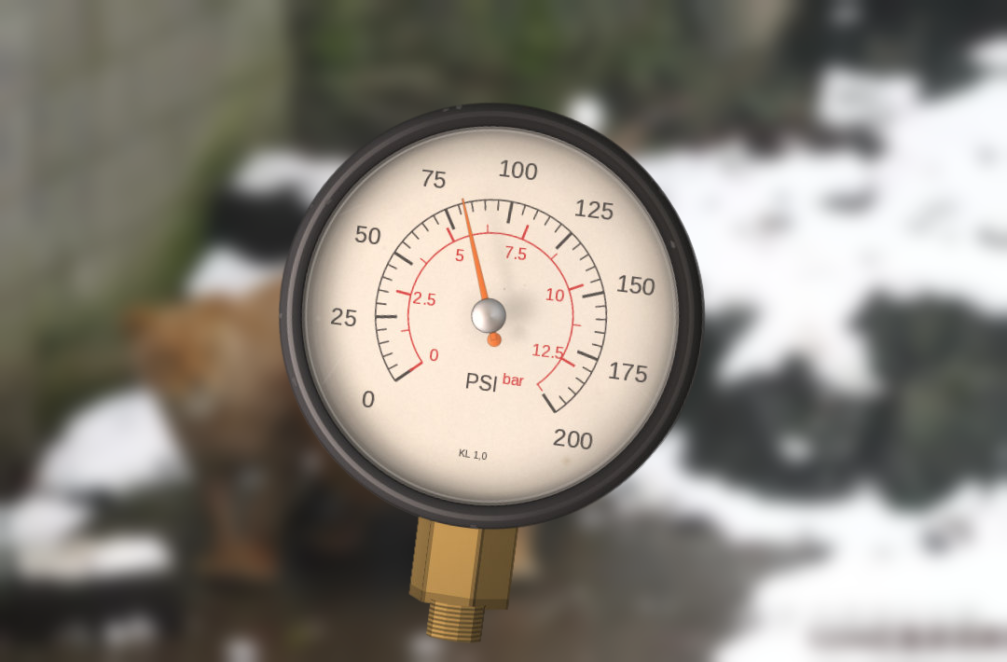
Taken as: 82.5 (psi)
